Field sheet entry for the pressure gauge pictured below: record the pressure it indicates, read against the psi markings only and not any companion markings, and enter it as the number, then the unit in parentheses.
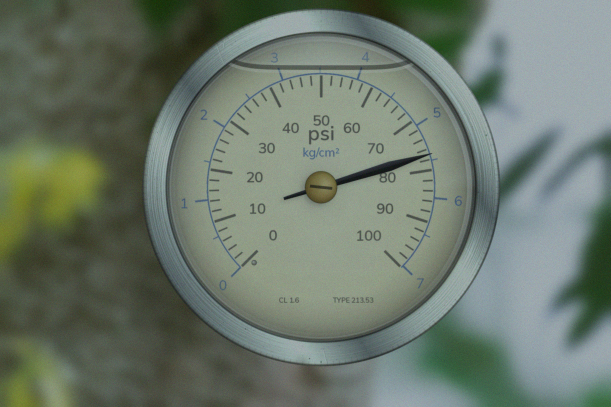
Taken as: 77 (psi)
